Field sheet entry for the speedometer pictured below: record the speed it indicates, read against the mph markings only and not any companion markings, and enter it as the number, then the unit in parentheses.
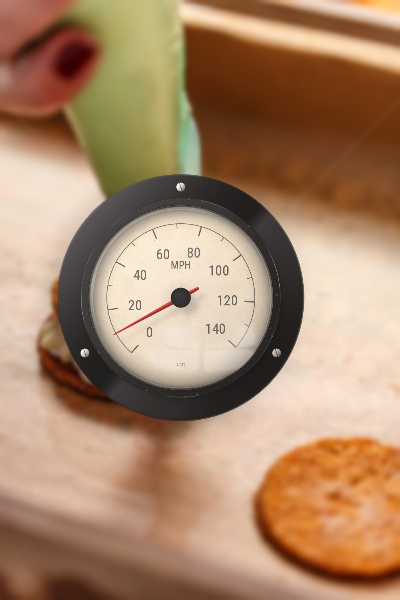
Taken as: 10 (mph)
